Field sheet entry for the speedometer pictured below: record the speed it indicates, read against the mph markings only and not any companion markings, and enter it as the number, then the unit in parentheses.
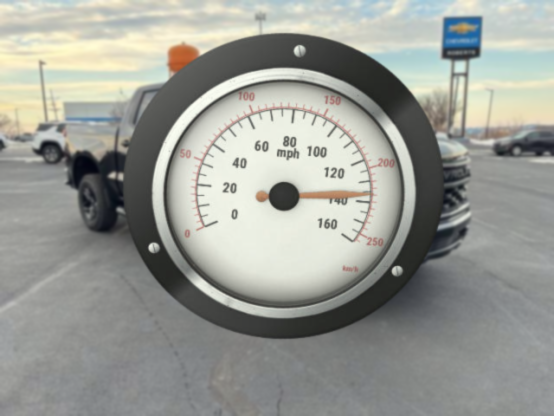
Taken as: 135 (mph)
